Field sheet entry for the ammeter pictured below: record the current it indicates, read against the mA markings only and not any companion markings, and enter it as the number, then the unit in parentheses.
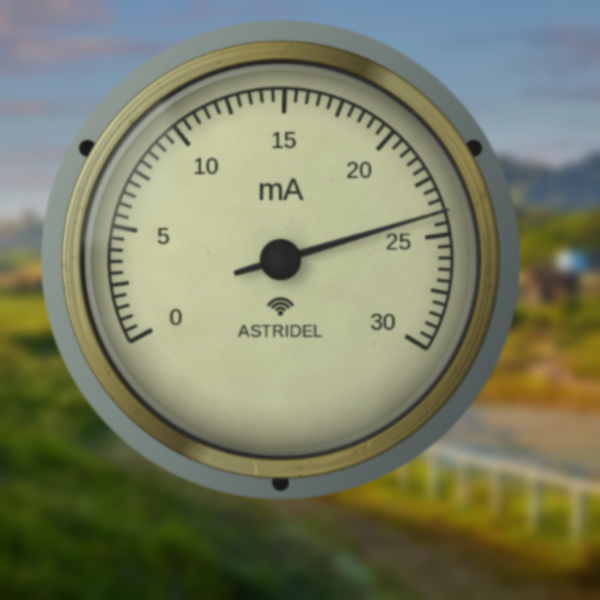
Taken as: 24 (mA)
